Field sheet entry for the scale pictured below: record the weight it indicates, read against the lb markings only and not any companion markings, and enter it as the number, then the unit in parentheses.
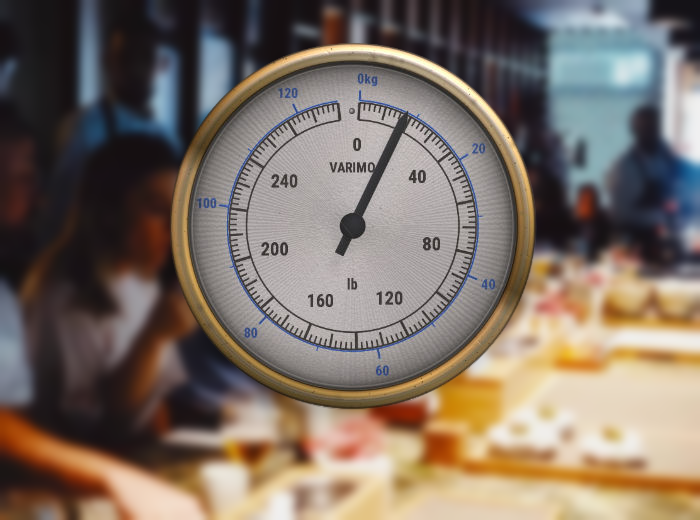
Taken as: 18 (lb)
